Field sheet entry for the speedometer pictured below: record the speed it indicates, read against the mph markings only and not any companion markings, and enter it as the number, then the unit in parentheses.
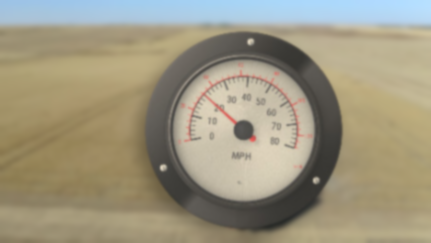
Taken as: 20 (mph)
